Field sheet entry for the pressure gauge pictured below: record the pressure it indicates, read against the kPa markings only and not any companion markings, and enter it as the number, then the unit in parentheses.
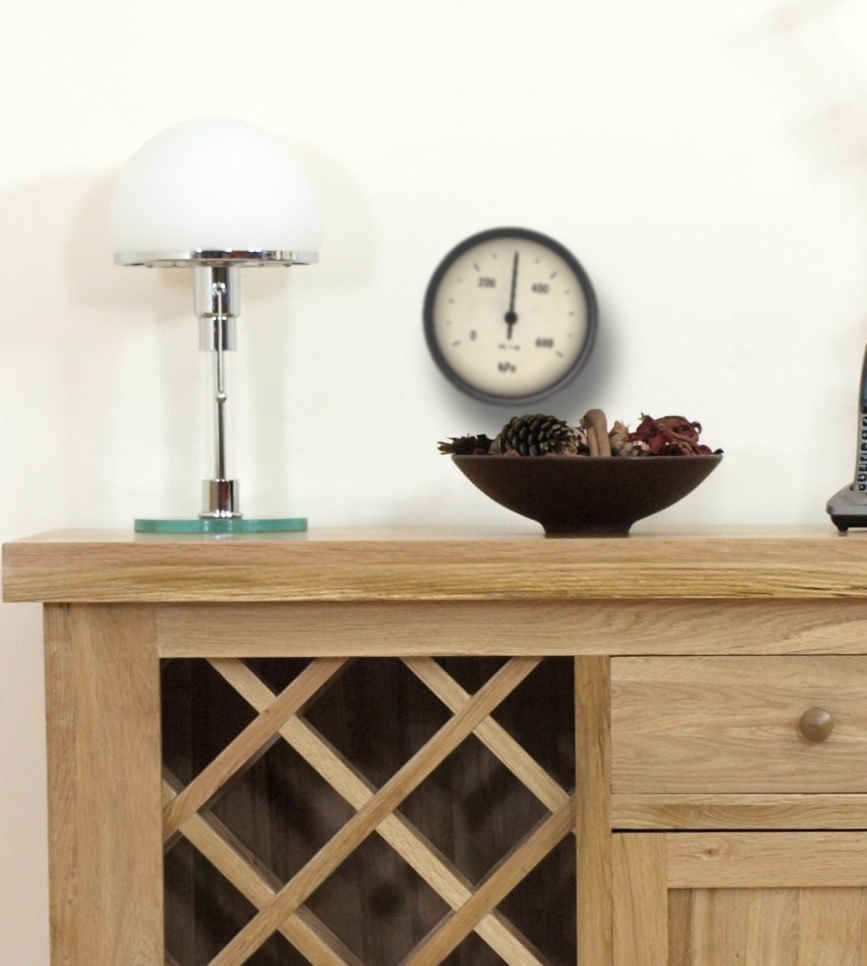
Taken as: 300 (kPa)
